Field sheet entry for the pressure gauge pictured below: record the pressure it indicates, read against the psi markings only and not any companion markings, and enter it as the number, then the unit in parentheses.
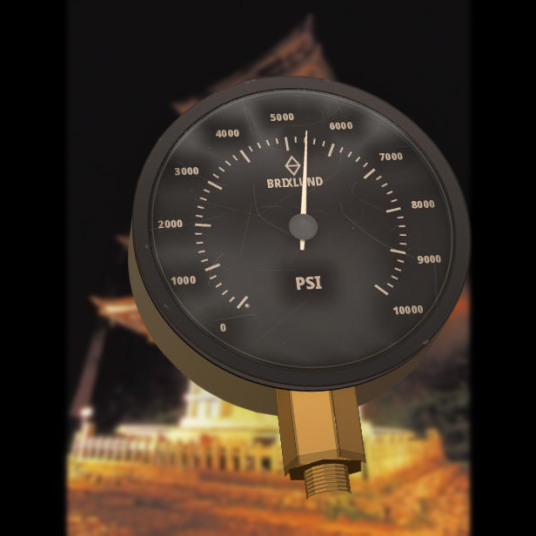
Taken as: 5400 (psi)
